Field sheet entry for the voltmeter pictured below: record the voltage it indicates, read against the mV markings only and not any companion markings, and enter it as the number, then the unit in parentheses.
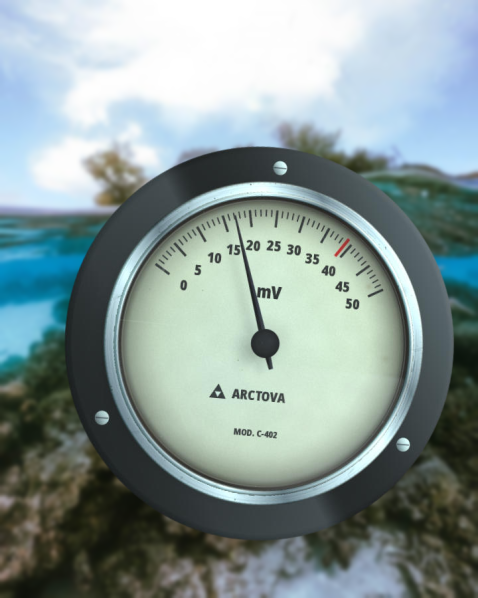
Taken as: 17 (mV)
